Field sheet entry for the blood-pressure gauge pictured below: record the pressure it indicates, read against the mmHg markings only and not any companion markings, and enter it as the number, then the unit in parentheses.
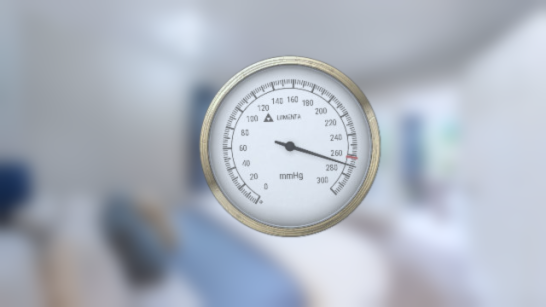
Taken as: 270 (mmHg)
